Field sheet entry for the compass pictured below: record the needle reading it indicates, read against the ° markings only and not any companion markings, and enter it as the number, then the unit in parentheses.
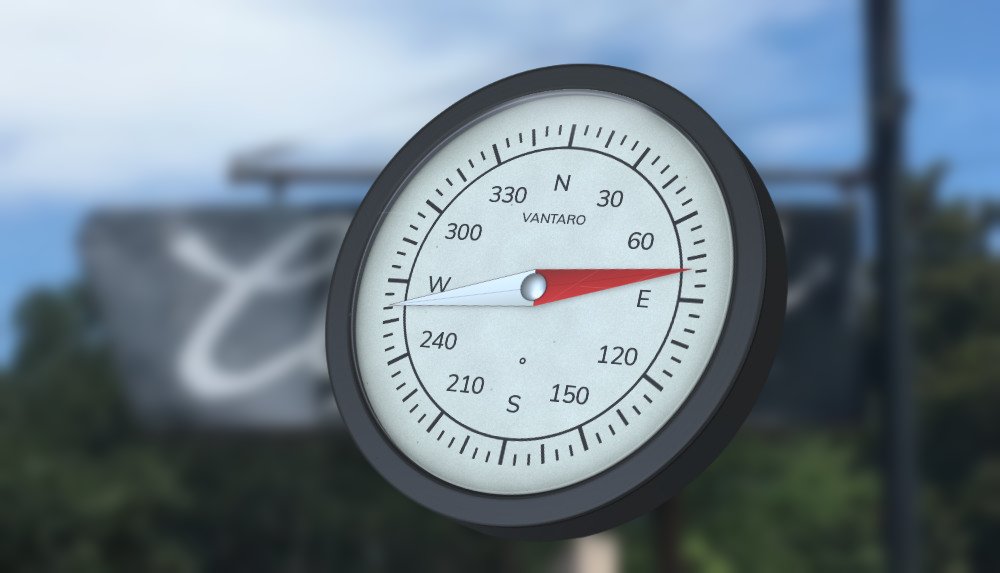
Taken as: 80 (°)
